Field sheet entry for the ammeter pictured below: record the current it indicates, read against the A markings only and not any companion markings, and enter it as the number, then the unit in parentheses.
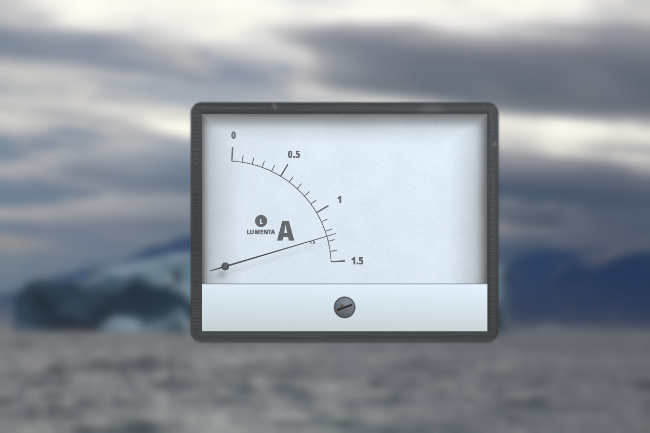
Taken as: 1.25 (A)
